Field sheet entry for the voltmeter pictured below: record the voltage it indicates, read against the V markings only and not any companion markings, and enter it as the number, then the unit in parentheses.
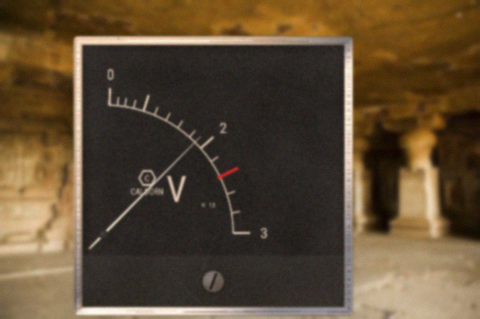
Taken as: 1.9 (V)
